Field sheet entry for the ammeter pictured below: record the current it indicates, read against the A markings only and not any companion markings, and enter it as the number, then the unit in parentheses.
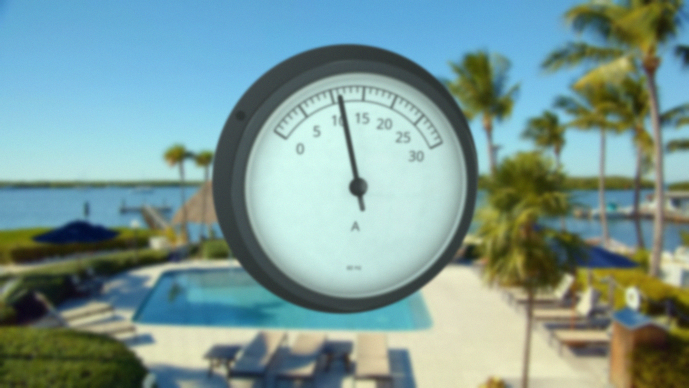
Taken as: 11 (A)
